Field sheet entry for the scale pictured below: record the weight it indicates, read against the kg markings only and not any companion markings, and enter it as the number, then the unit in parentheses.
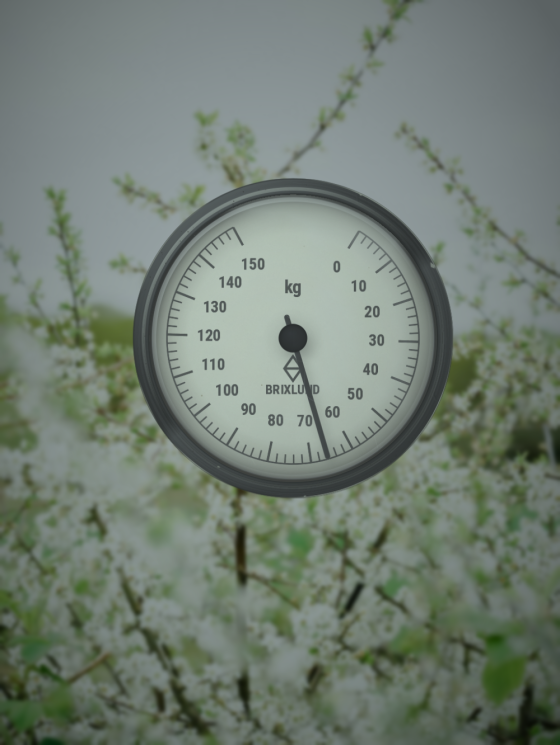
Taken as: 66 (kg)
